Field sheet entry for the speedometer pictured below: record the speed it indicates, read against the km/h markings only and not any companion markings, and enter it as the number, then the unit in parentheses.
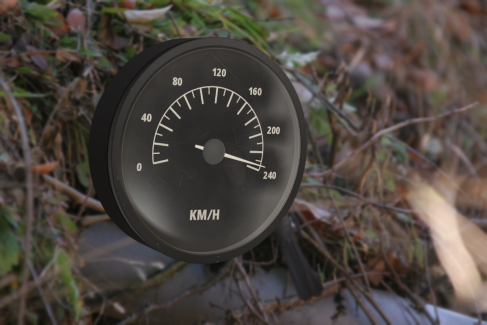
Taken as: 235 (km/h)
